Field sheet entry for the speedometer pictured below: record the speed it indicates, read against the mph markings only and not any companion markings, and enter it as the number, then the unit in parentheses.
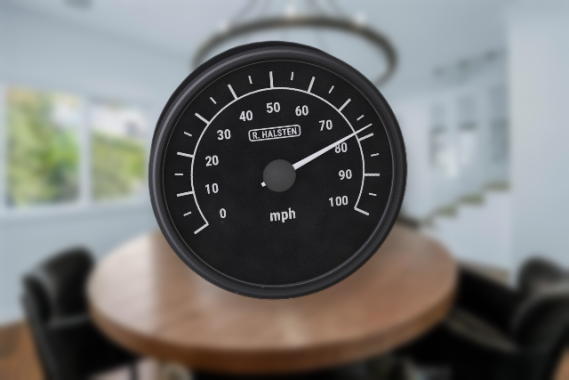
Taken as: 77.5 (mph)
